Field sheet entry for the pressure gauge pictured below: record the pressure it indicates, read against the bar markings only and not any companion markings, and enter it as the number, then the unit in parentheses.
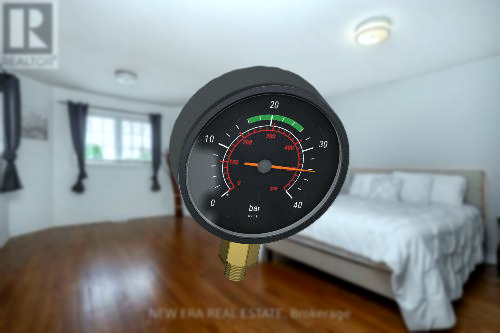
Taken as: 34 (bar)
